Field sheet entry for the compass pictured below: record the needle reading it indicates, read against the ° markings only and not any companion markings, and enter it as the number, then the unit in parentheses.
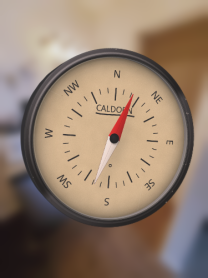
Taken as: 20 (°)
